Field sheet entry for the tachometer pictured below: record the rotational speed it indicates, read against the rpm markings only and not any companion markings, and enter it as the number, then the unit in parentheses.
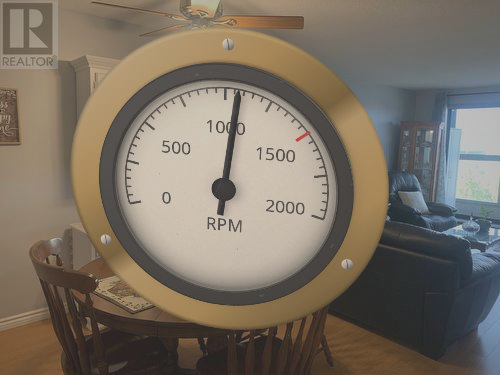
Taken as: 1075 (rpm)
